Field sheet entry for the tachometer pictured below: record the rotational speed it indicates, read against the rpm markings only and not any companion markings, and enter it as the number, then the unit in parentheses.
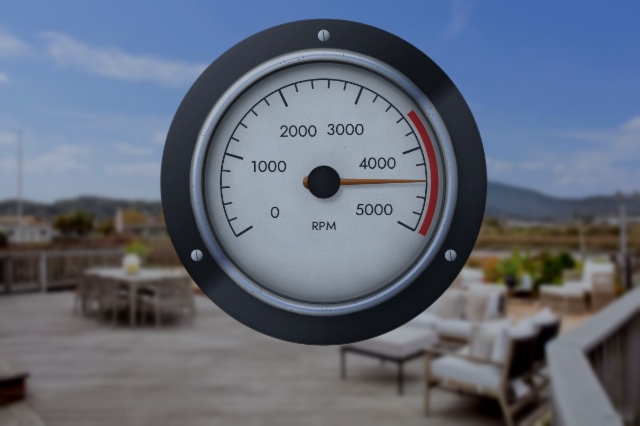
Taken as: 4400 (rpm)
